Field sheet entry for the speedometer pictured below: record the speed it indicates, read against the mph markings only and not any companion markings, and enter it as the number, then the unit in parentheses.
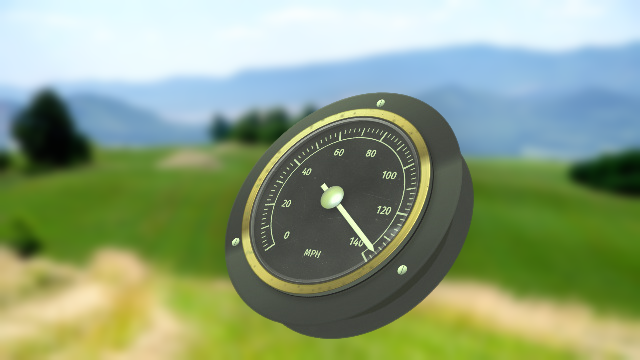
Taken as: 136 (mph)
